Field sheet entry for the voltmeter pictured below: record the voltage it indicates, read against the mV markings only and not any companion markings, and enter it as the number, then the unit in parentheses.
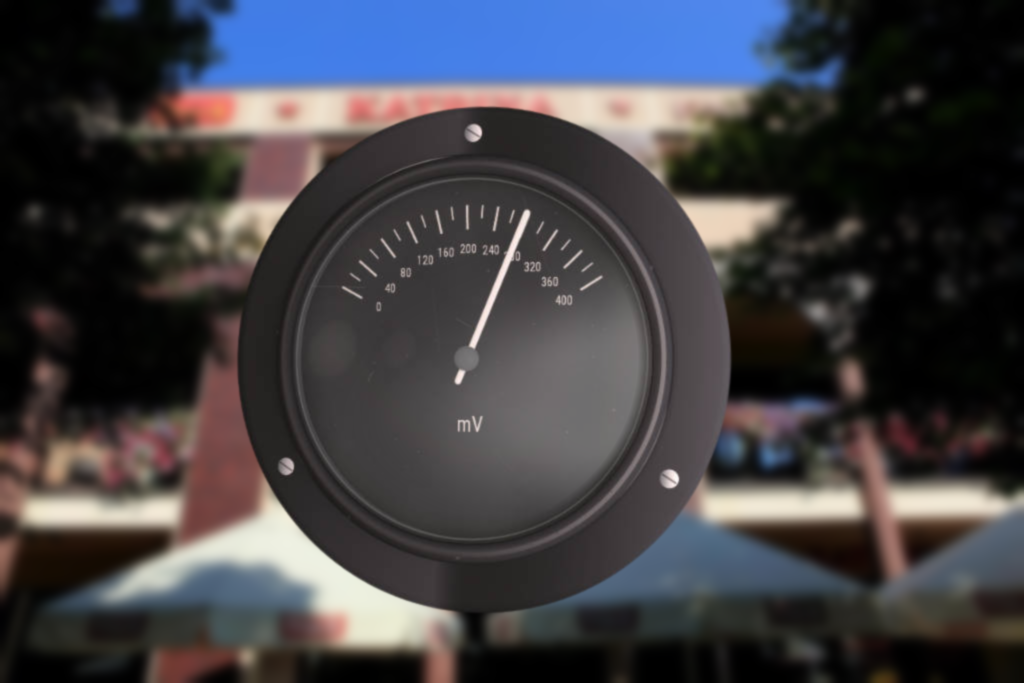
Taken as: 280 (mV)
